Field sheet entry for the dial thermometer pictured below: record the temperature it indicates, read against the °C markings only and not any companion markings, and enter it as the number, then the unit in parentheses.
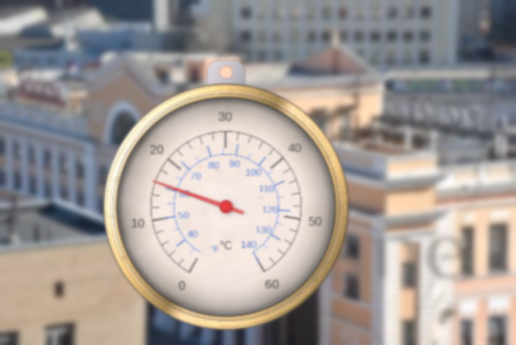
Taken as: 16 (°C)
